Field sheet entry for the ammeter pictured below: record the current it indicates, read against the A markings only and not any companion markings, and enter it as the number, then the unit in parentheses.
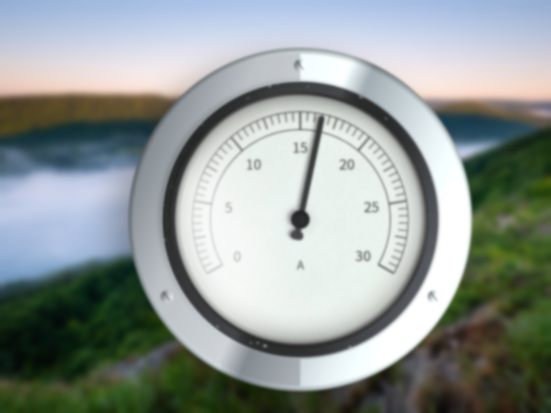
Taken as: 16.5 (A)
